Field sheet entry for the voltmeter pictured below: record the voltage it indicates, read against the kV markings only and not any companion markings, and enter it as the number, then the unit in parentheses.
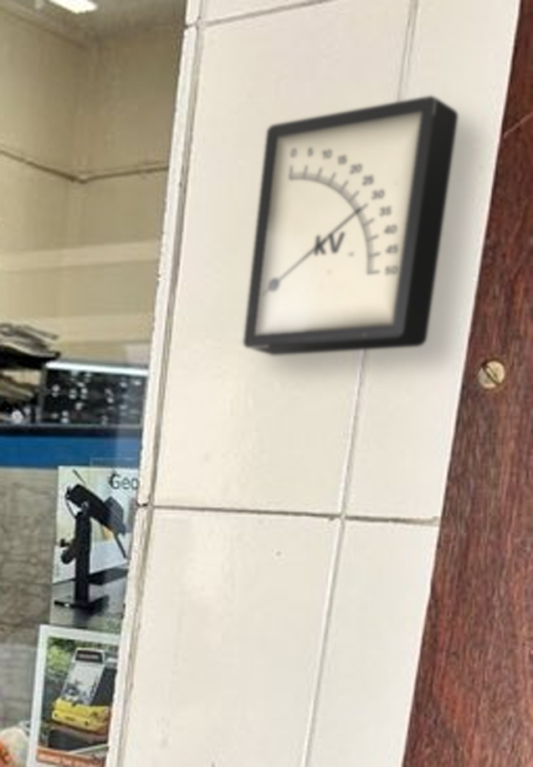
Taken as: 30 (kV)
